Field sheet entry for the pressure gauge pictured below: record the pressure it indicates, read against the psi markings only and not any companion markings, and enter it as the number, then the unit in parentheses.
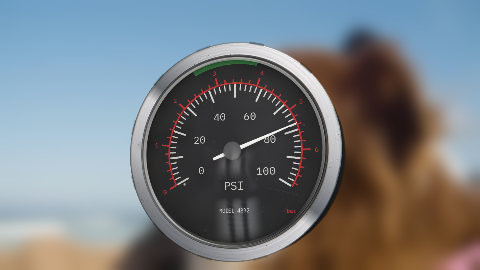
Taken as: 78 (psi)
